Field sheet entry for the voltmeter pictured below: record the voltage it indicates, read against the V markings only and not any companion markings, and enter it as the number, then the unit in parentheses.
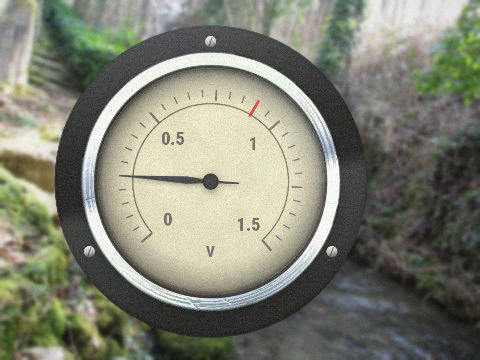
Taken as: 0.25 (V)
